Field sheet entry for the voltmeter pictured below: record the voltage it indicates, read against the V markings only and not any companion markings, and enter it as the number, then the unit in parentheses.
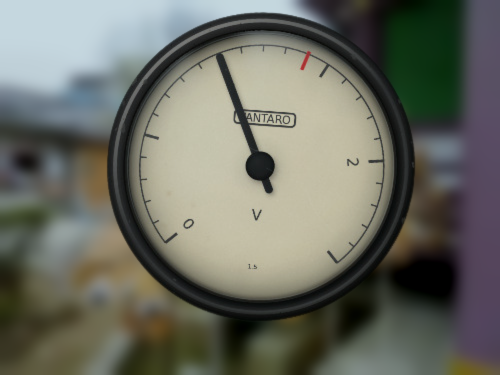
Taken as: 1 (V)
